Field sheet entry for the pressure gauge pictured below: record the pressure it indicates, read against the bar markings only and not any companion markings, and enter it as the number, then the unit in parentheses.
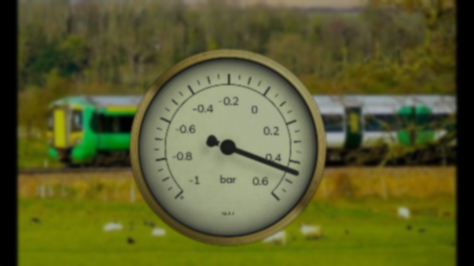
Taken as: 0.45 (bar)
